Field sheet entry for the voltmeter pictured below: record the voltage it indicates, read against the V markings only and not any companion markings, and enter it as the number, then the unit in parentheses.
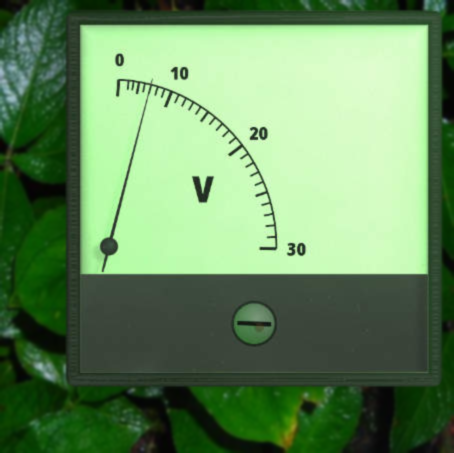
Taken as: 7 (V)
